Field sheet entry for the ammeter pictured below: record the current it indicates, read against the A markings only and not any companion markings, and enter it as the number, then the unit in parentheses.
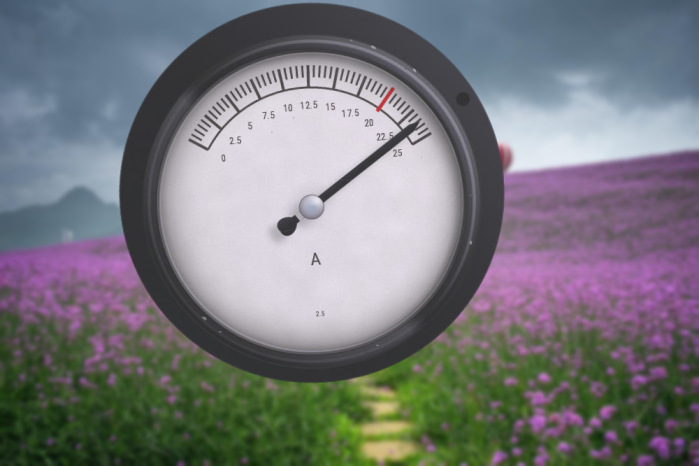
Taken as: 23.5 (A)
